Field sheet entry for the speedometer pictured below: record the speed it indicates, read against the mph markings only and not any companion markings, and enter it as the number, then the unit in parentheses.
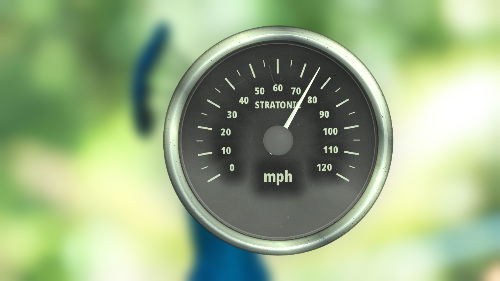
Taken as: 75 (mph)
